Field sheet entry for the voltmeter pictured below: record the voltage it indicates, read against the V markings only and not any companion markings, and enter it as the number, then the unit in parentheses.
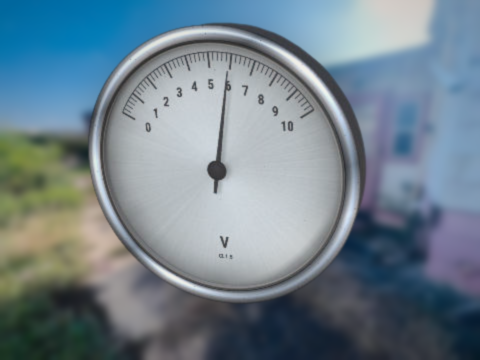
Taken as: 6 (V)
